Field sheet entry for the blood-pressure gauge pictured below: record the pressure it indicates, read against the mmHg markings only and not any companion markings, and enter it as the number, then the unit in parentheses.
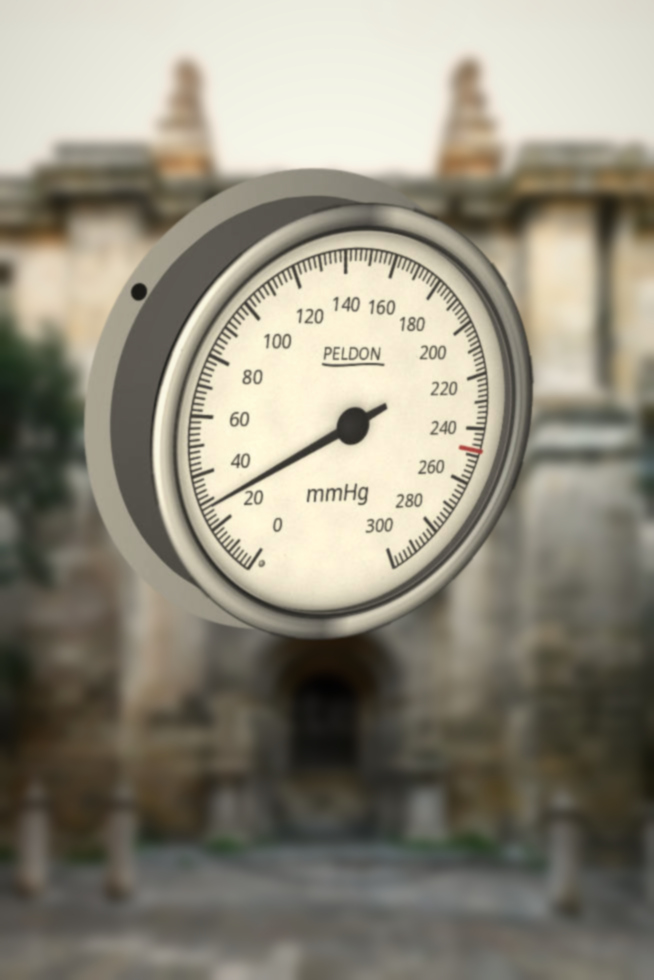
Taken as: 30 (mmHg)
